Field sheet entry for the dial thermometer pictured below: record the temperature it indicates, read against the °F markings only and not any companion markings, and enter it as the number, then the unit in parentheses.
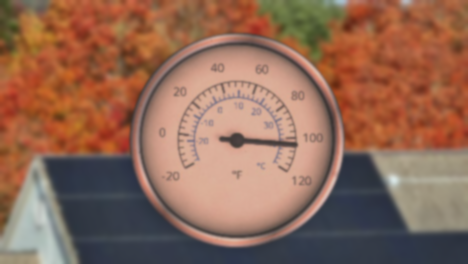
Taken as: 104 (°F)
